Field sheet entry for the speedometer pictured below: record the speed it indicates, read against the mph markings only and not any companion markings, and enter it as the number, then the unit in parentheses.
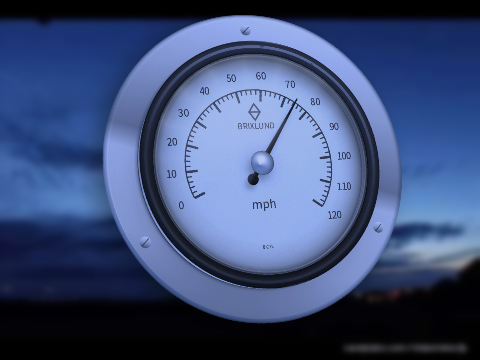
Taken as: 74 (mph)
